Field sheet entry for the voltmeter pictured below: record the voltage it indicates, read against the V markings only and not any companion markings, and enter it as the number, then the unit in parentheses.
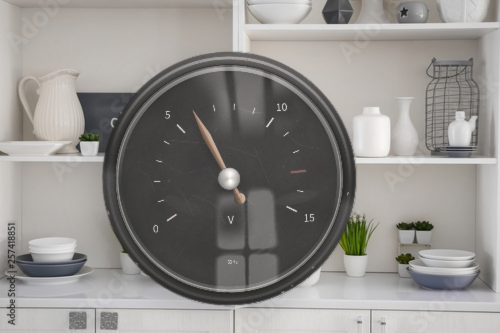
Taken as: 6 (V)
